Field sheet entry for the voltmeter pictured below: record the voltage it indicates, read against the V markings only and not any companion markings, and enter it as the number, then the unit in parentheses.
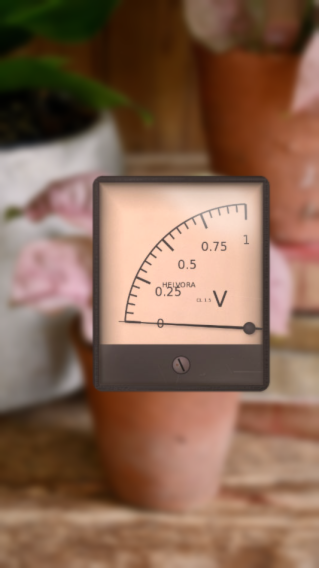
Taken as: 0 (V)
